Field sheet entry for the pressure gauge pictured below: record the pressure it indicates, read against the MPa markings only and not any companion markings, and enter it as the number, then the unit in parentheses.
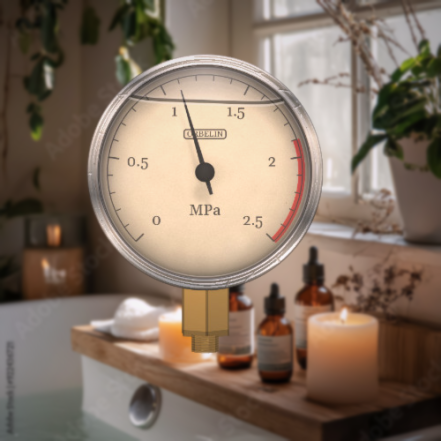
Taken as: 1.1 (MPa)
